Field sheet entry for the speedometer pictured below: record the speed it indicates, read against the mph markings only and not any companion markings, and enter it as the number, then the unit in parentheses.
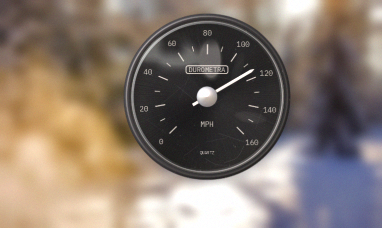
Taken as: 115 (mph)
